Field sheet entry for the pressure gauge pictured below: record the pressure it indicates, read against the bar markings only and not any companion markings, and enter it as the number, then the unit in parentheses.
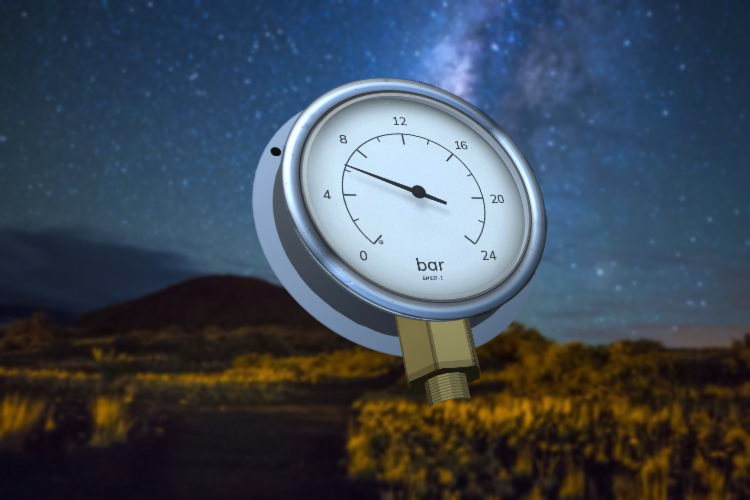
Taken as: 6 (bar)
